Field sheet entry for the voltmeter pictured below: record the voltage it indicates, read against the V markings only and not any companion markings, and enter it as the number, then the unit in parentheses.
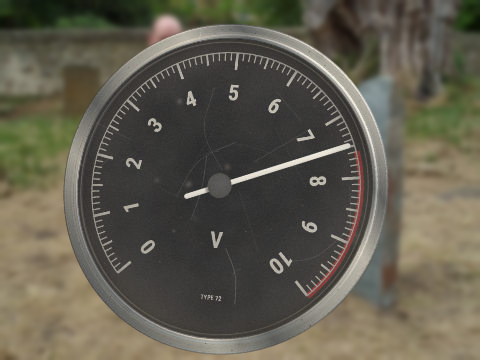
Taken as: 7.5 (V)
